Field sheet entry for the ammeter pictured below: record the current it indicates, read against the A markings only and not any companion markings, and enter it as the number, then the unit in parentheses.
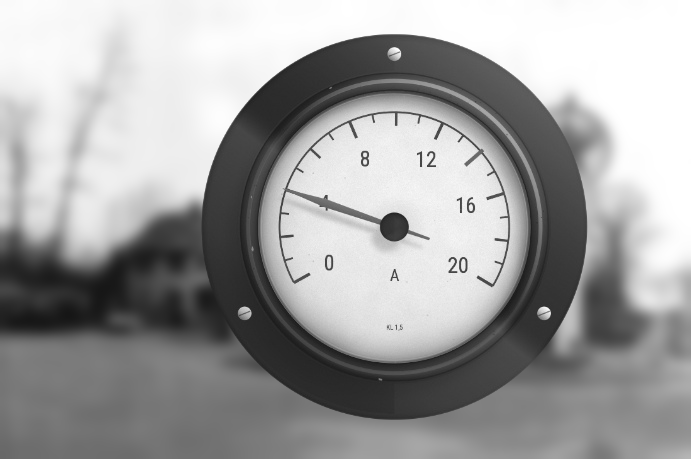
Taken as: 4 (A)
